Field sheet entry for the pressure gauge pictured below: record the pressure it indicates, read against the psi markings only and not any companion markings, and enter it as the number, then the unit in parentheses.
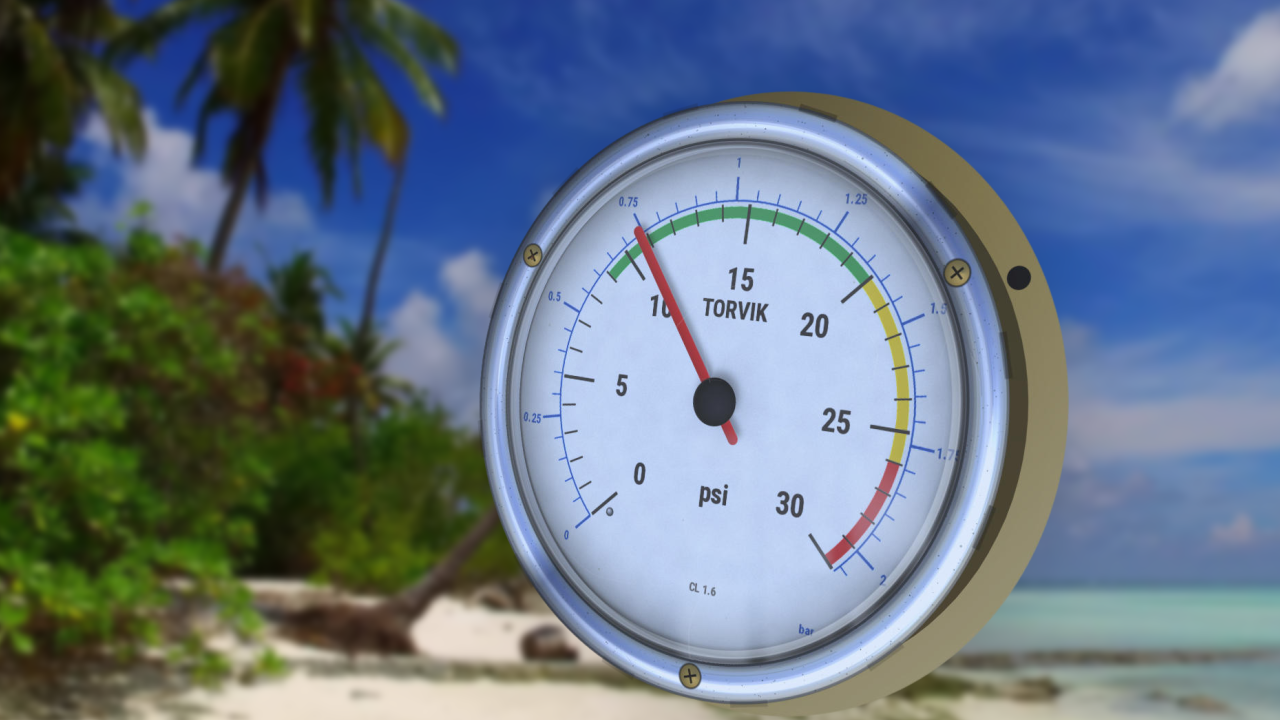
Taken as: 11 (psi)
